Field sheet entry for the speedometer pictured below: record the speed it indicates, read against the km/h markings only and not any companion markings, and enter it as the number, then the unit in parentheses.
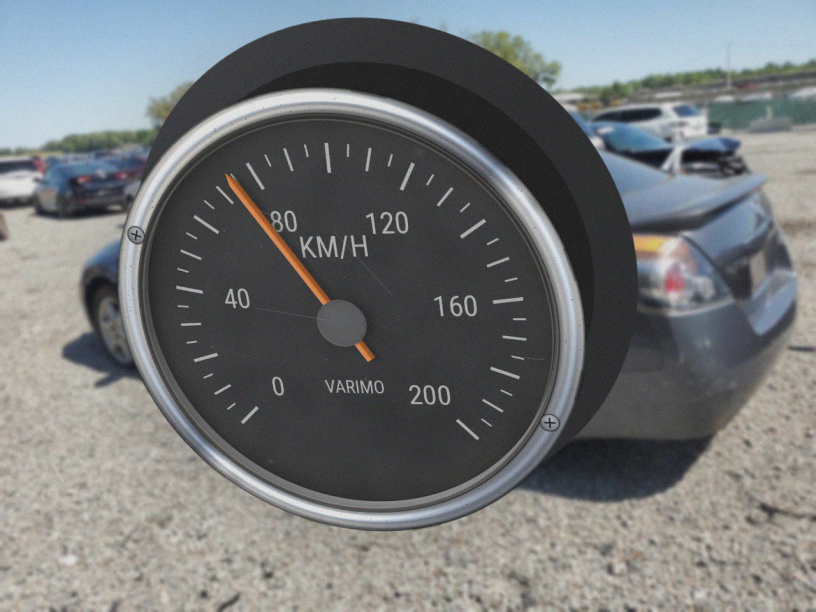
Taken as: 75 (km/h)
